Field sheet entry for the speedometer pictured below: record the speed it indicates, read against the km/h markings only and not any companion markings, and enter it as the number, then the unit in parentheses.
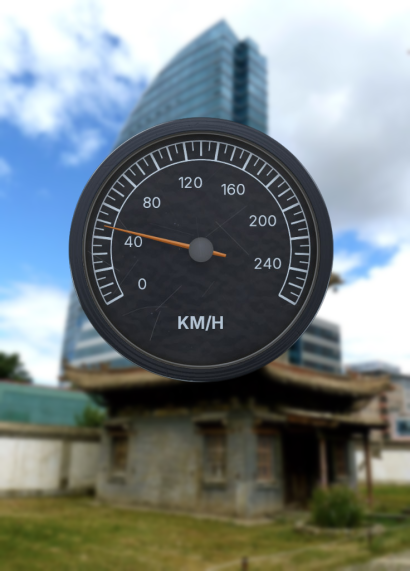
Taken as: 47.5 (km/h)
